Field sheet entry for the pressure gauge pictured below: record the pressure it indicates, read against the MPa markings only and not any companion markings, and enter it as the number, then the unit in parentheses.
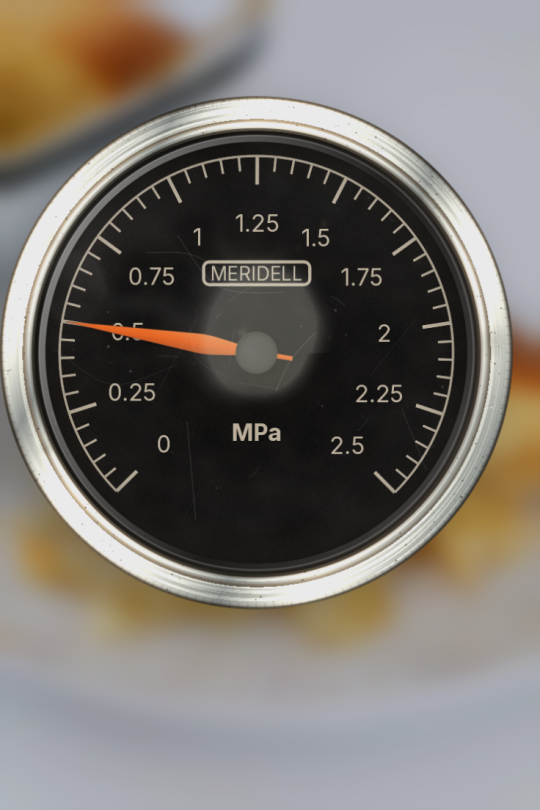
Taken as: 0.5 (MPa)
